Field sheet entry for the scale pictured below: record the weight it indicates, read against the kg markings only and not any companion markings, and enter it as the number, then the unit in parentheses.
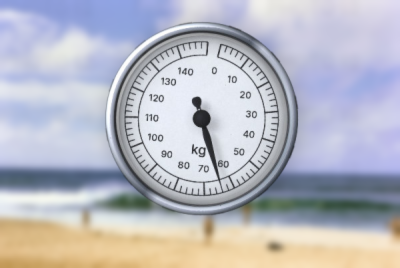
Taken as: 64 (kg)
